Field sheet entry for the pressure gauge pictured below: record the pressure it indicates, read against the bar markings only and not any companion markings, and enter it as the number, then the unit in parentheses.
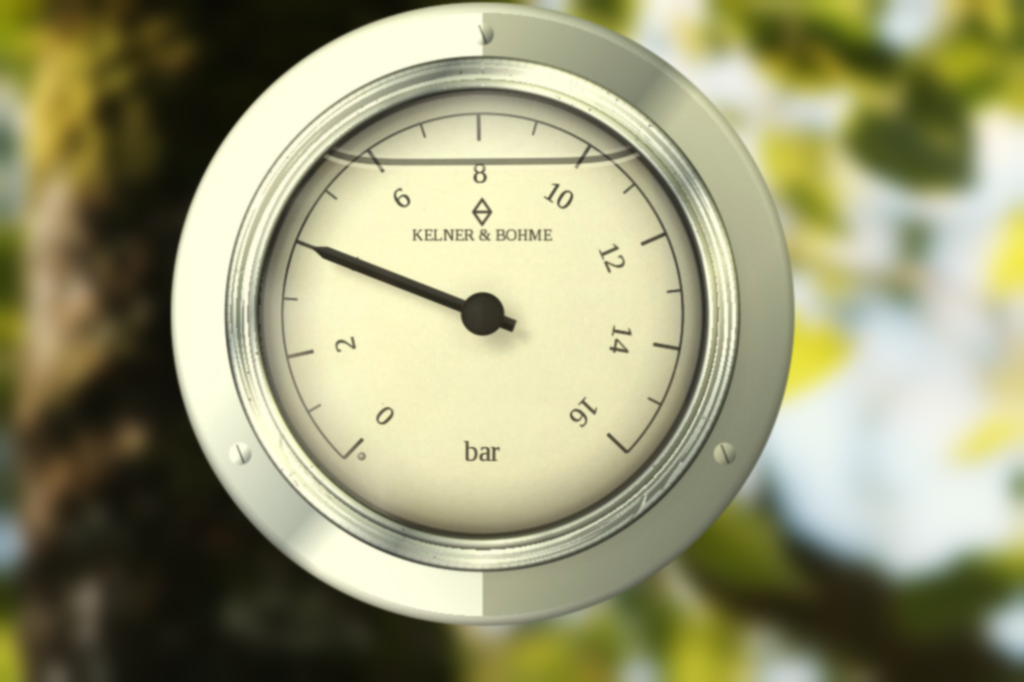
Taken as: 4 (bar)
